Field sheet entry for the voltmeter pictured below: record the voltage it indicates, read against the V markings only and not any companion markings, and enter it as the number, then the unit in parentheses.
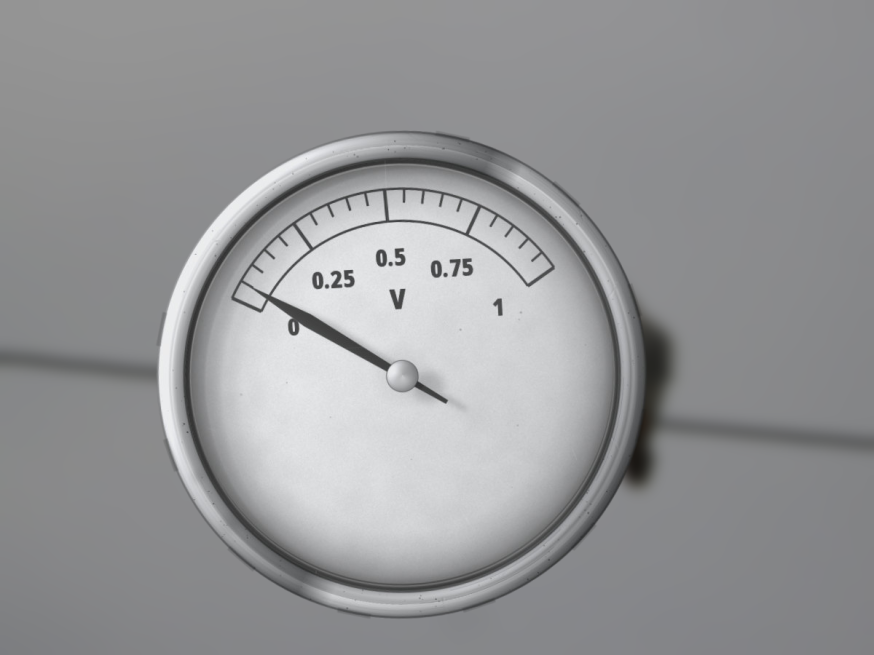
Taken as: 0.05 (V)
